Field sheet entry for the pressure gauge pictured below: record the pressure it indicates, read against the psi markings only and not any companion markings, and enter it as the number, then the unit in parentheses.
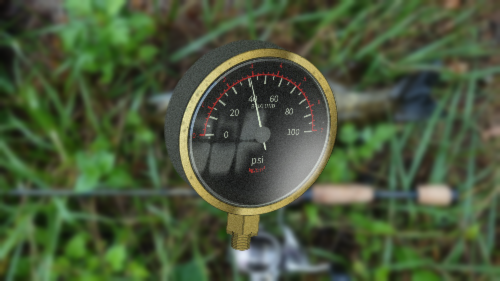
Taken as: 40 (psi)
